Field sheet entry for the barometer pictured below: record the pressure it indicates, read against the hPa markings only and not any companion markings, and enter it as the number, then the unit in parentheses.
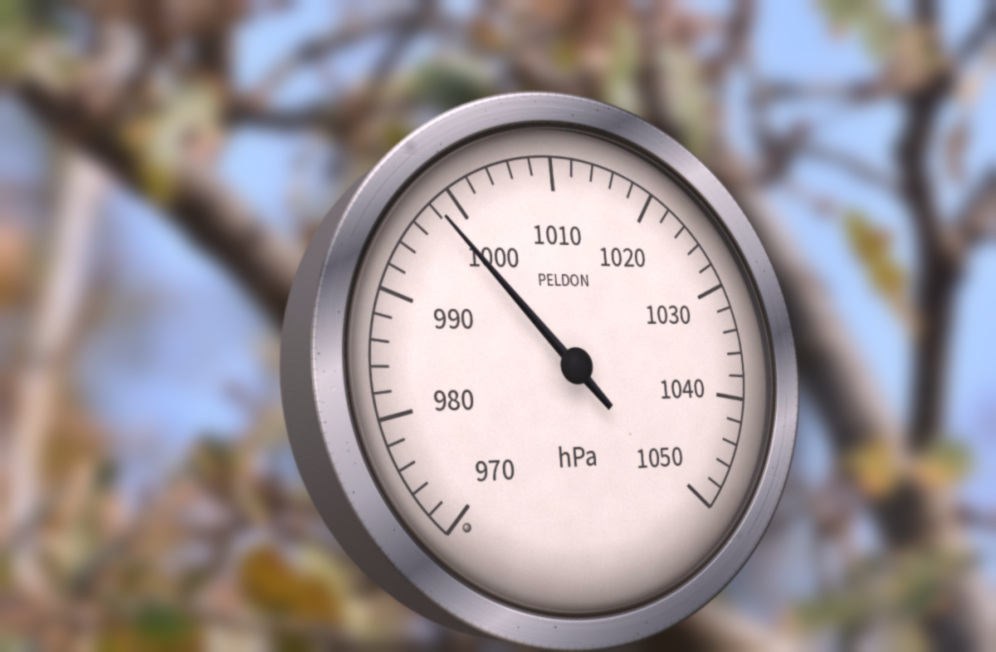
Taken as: 998 (hPa)
